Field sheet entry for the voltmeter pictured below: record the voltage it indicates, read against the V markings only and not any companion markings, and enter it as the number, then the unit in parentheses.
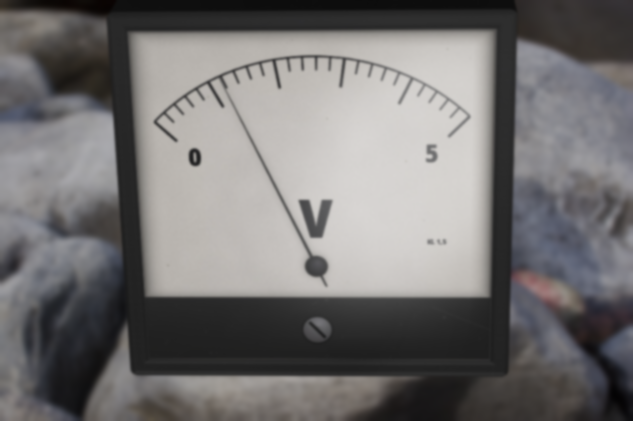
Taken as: 1.2 (V)
